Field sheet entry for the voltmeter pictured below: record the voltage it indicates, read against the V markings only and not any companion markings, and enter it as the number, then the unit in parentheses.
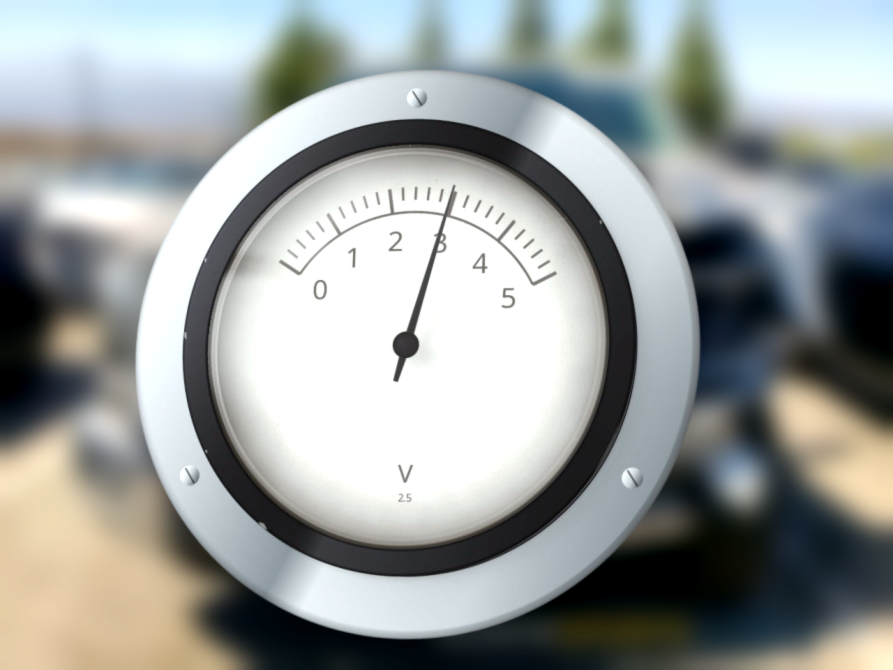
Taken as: 3 (V)
